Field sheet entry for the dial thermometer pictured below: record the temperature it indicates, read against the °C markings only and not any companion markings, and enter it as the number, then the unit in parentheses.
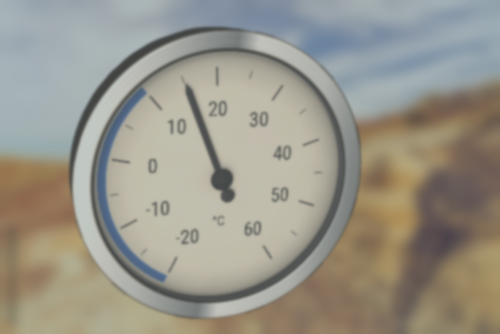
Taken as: 15 (°C)
